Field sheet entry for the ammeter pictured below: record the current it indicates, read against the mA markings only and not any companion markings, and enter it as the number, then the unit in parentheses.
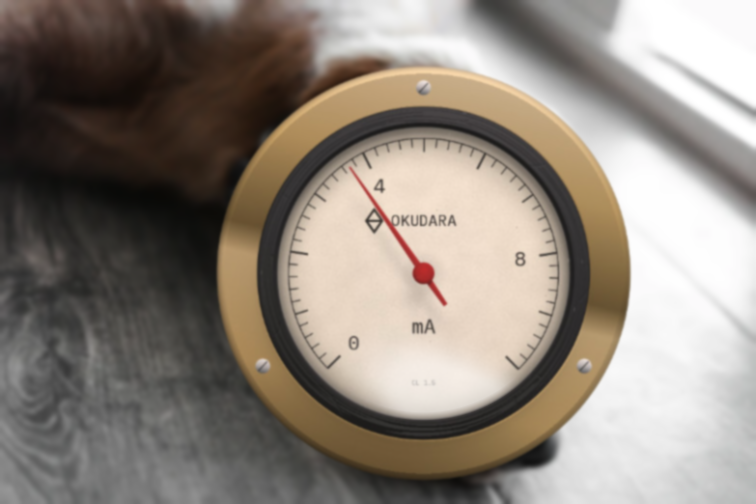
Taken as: 3.7 (mA)
